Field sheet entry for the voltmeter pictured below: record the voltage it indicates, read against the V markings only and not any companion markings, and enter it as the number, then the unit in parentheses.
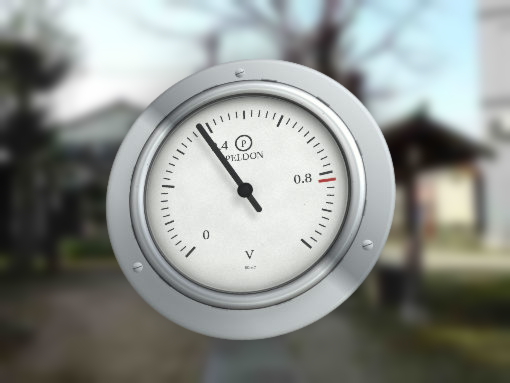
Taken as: 0.38 (V)
